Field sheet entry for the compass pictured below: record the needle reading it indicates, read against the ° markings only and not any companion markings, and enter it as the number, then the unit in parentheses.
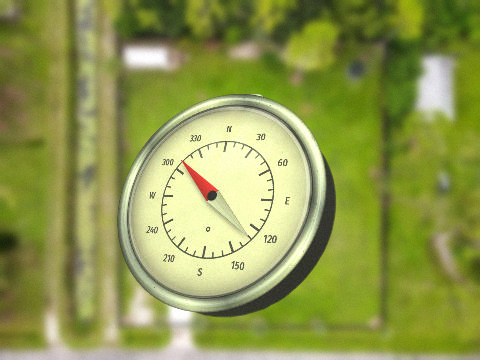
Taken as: 310 (°)
